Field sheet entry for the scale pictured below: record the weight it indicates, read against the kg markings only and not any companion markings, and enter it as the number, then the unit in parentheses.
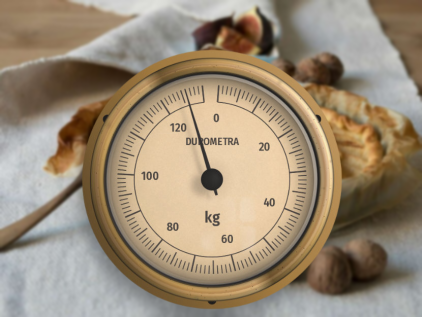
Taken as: 126 (kg)
